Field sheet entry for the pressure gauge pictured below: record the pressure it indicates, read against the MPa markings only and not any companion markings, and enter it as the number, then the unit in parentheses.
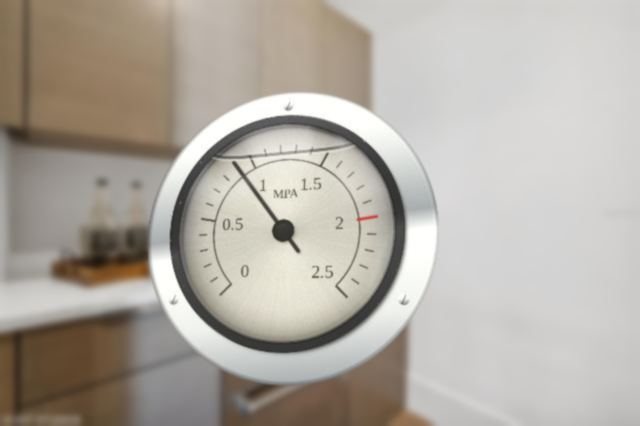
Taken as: 0.9 (MPa)
